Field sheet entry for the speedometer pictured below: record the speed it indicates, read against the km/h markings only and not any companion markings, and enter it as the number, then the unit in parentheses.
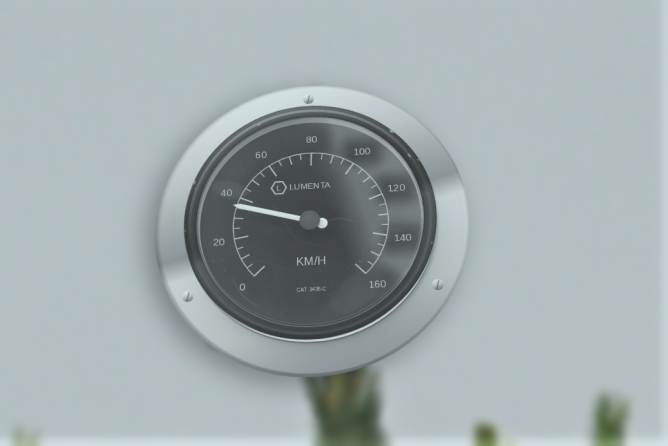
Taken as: 35 (km/h)
